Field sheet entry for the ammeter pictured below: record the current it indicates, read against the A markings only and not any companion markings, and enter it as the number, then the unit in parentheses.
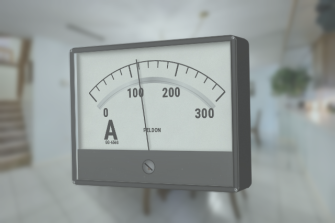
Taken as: 120 (A)
